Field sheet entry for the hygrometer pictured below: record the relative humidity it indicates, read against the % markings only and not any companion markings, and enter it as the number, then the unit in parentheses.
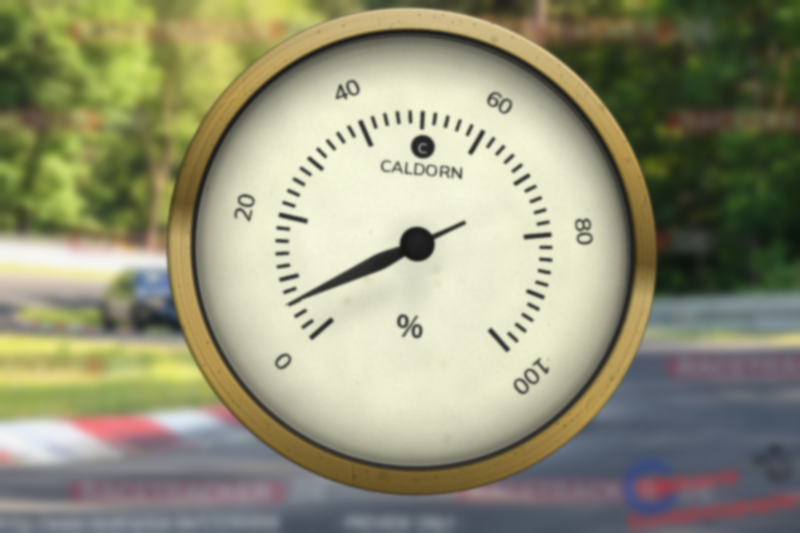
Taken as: 6 (%)
